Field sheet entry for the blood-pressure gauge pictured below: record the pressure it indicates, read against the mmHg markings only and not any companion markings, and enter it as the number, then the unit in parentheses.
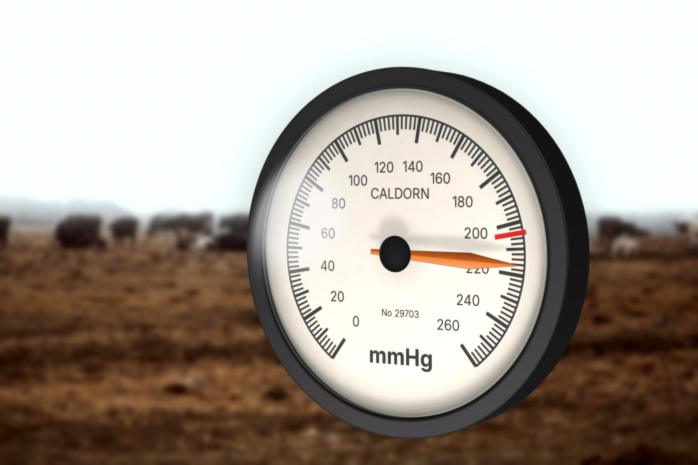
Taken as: 216 (mmHg)
